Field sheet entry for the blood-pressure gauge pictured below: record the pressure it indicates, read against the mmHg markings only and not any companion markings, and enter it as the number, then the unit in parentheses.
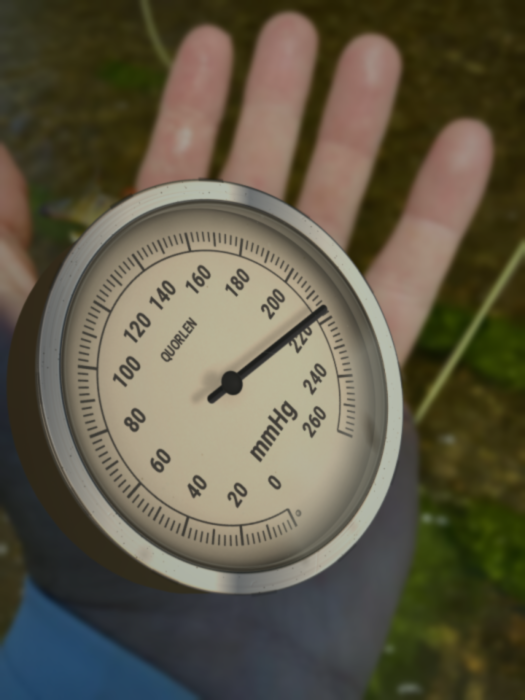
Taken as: 216 (mmHg)
